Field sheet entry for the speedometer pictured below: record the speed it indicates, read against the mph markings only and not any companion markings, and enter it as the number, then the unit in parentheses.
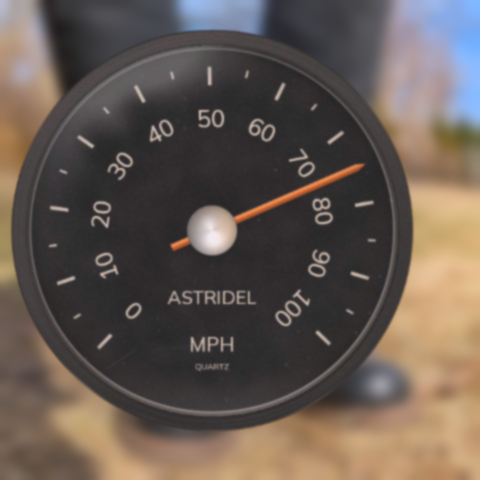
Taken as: 75 (mph)
